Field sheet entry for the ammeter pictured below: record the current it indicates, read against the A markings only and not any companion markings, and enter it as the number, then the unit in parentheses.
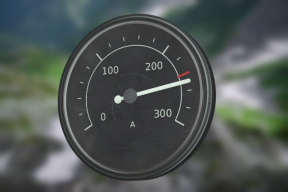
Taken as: 250 (A)
